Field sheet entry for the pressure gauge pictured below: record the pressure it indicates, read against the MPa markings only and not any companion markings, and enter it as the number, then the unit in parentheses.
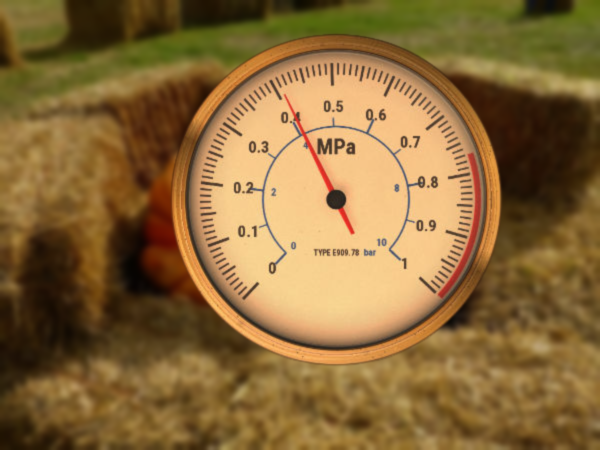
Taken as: 0.41 (MPa)
